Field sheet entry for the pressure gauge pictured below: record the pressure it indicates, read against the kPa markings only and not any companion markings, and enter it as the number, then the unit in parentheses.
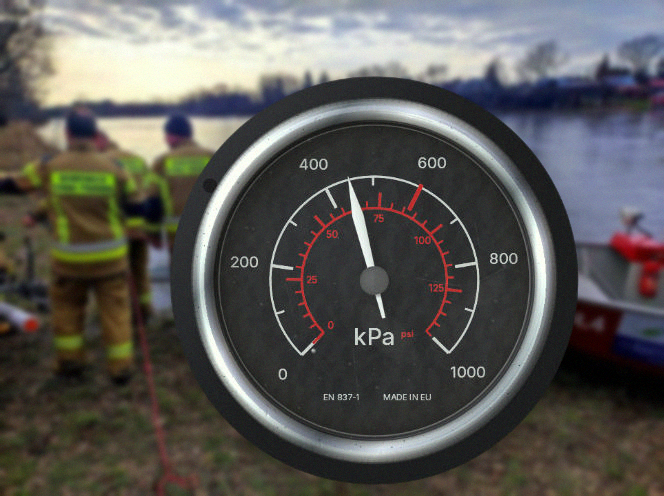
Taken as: 450 (kPa)
